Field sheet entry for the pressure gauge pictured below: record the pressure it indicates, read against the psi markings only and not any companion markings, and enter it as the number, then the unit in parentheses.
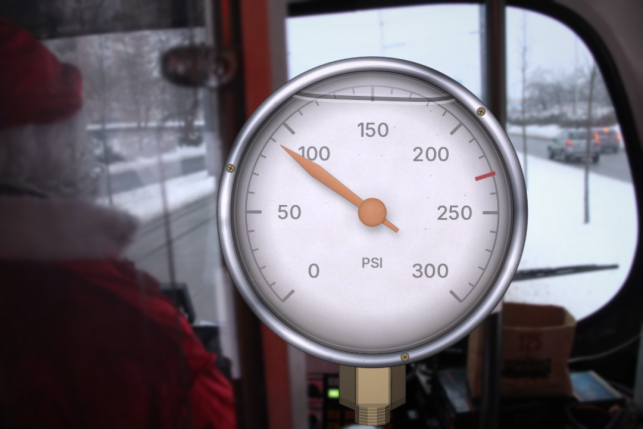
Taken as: 90 (psi)
